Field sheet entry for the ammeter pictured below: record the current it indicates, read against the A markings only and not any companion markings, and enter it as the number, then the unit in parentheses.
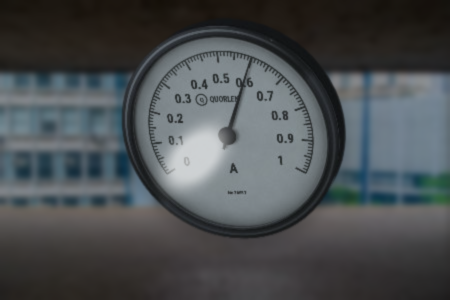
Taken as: 0.6 (A)
